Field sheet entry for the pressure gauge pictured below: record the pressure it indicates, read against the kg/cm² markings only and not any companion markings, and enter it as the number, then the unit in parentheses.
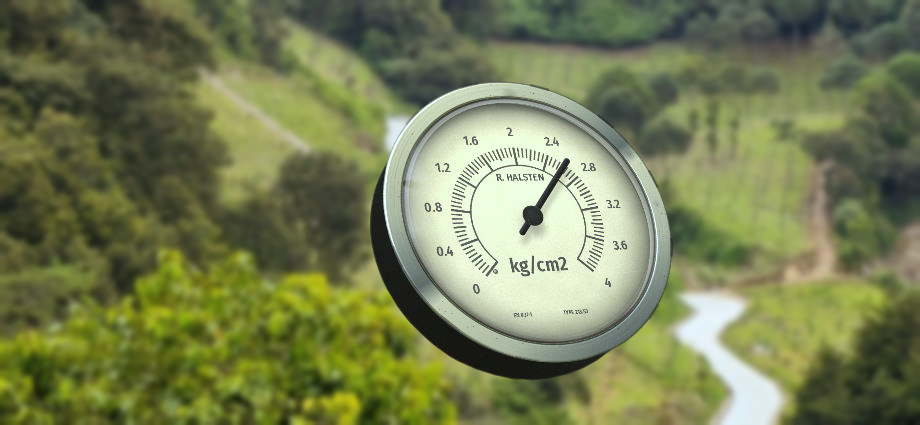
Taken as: 2.6 (kg/cm²)
